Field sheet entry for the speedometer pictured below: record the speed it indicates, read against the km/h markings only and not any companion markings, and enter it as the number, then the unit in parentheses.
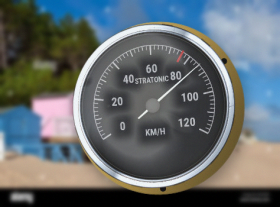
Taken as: 86 (km/h)
